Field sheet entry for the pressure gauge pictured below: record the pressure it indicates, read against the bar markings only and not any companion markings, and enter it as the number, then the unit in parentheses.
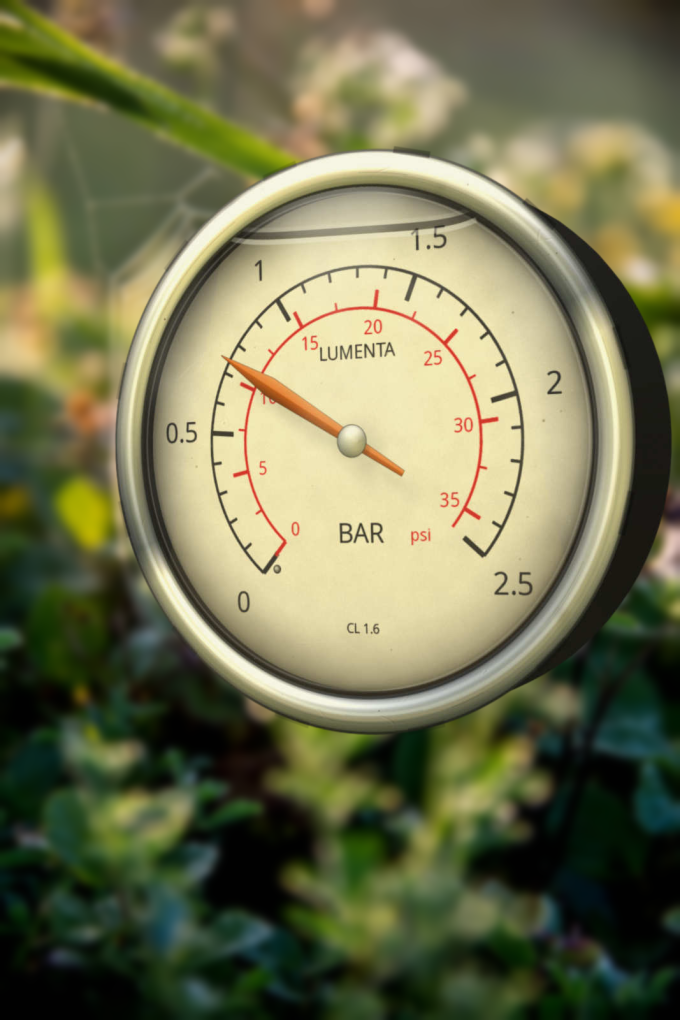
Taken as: 0.75 (bar)
